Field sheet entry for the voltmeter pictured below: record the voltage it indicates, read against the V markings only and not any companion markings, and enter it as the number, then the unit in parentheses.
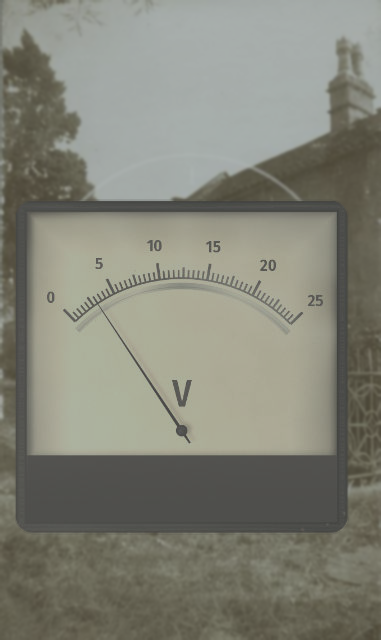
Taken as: 3 (V)
